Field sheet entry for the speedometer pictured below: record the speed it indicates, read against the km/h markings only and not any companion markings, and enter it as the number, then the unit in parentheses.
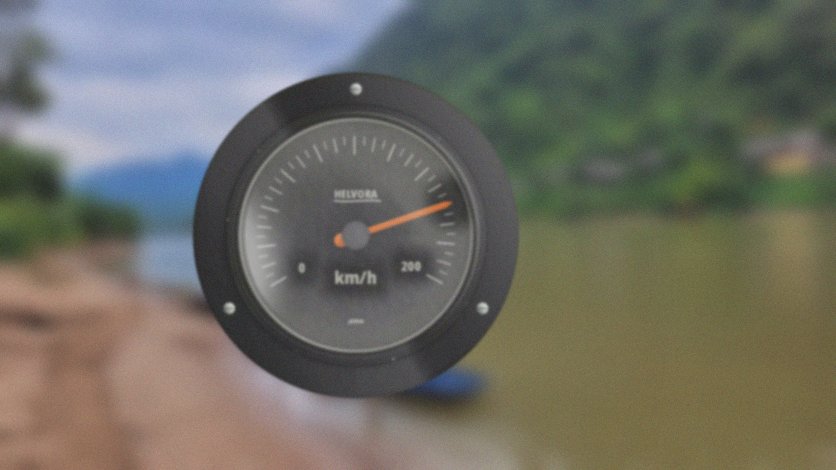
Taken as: 160 (km/h)
